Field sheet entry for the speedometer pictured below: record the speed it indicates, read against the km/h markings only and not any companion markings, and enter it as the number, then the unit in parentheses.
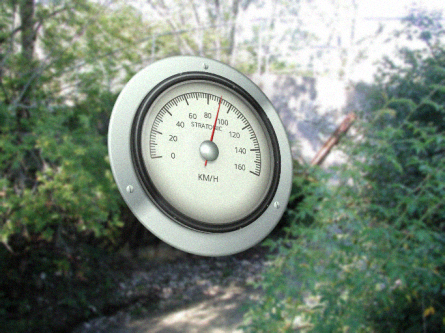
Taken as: 90 (km/h)
